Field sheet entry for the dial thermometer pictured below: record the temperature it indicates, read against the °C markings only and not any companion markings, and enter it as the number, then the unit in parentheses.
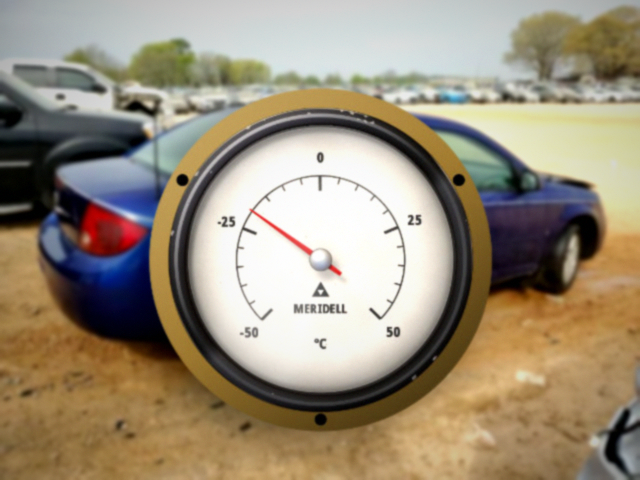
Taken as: -20 (°C)
